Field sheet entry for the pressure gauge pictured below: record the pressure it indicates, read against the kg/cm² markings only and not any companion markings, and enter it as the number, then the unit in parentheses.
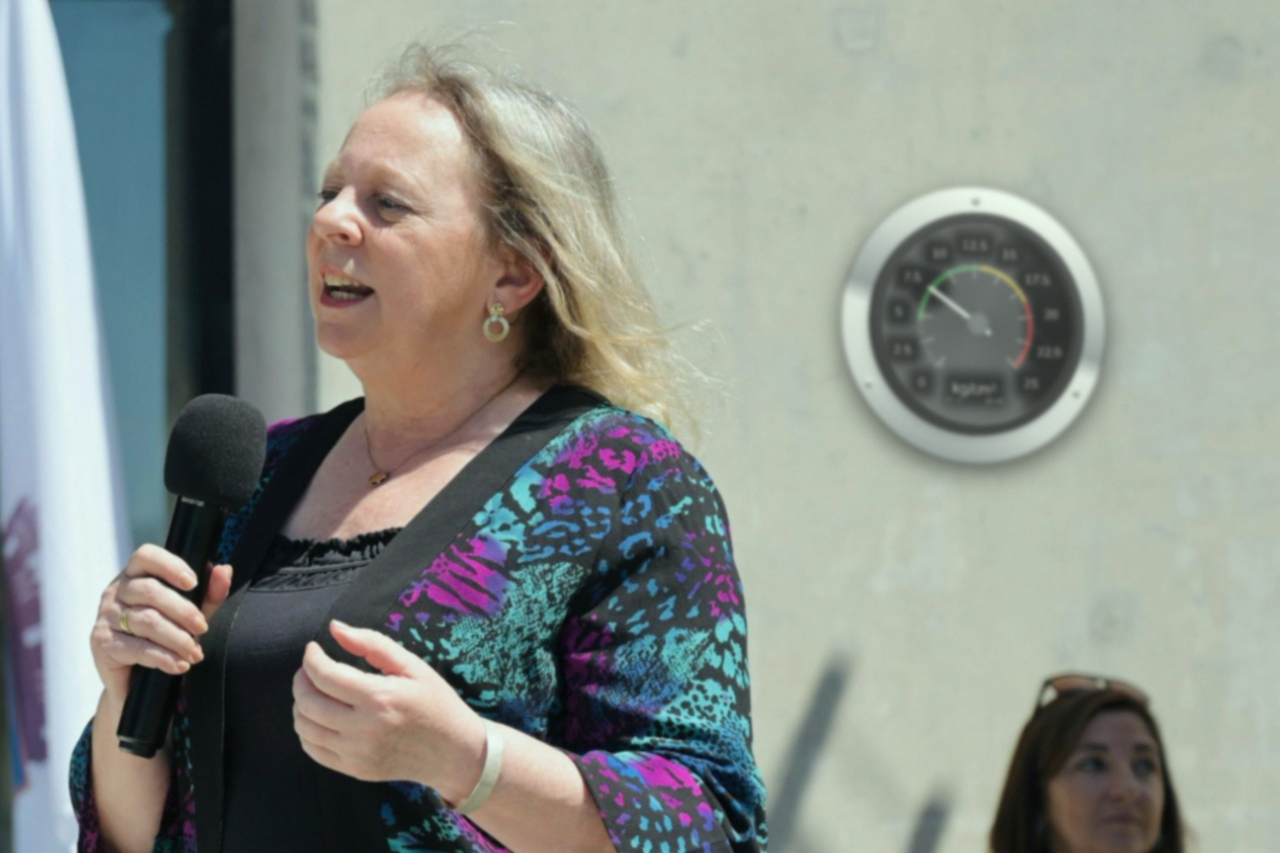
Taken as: 7.5 (kg/cm²)
